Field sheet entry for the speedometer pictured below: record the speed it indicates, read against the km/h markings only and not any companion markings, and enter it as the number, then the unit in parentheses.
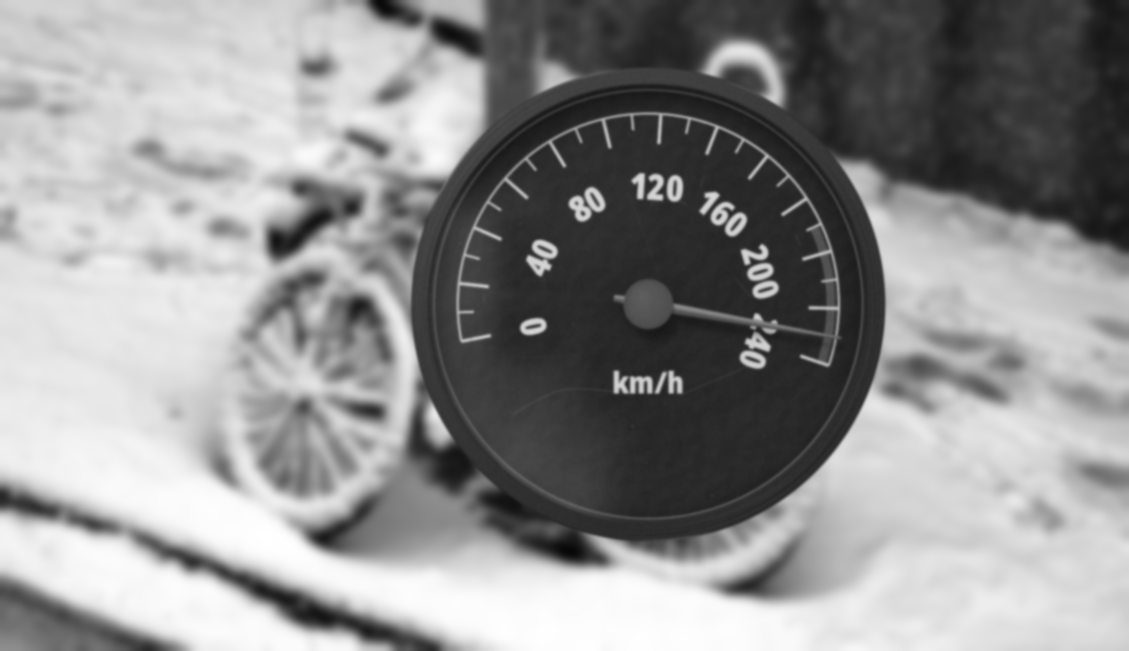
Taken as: 230 (km/h)
